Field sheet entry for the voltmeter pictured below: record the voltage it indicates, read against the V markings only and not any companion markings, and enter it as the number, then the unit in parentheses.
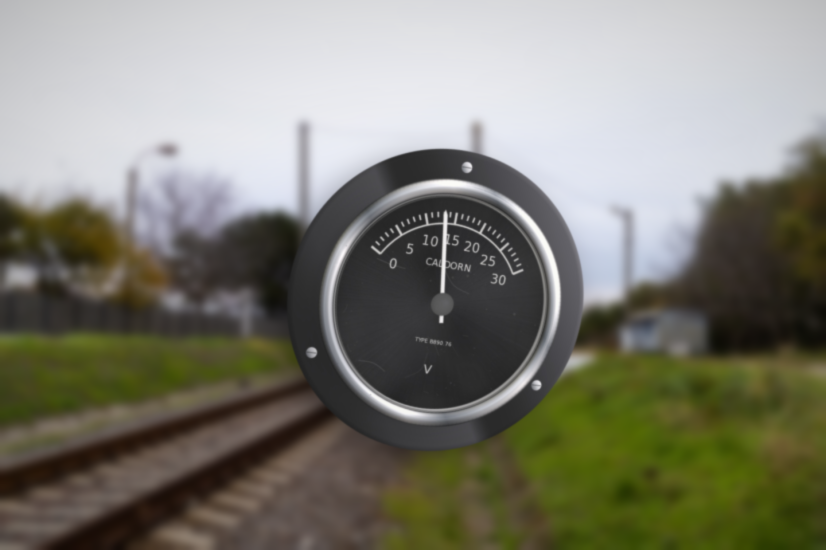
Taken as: 13 (V)
